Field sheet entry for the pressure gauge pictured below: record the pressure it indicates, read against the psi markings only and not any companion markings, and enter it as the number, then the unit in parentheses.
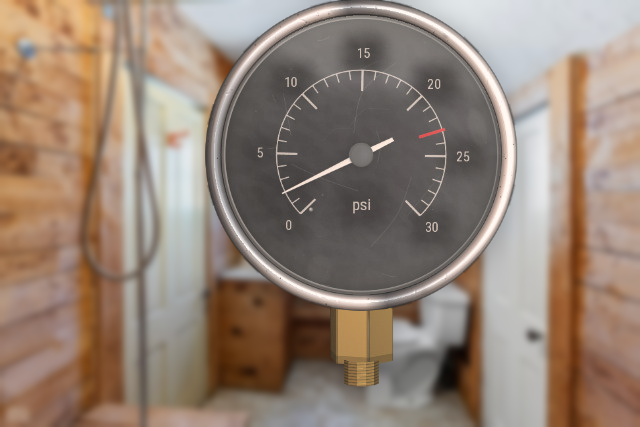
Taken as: 2 (psi)
